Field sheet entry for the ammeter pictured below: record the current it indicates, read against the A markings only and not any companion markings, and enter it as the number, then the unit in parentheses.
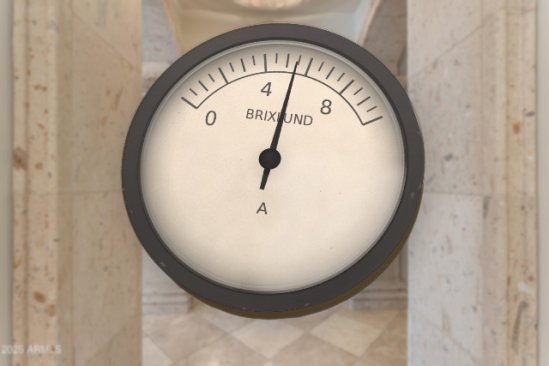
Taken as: 5.5 (A)
